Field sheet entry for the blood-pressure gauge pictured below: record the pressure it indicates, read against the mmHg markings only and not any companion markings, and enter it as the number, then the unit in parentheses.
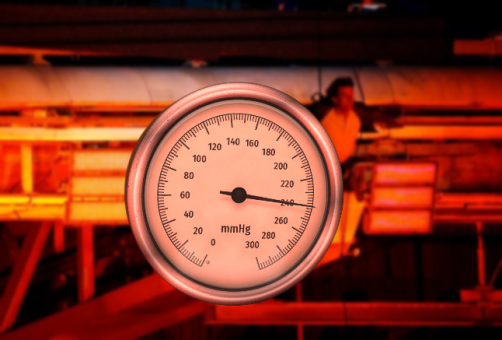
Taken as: 240 (mmHg)
